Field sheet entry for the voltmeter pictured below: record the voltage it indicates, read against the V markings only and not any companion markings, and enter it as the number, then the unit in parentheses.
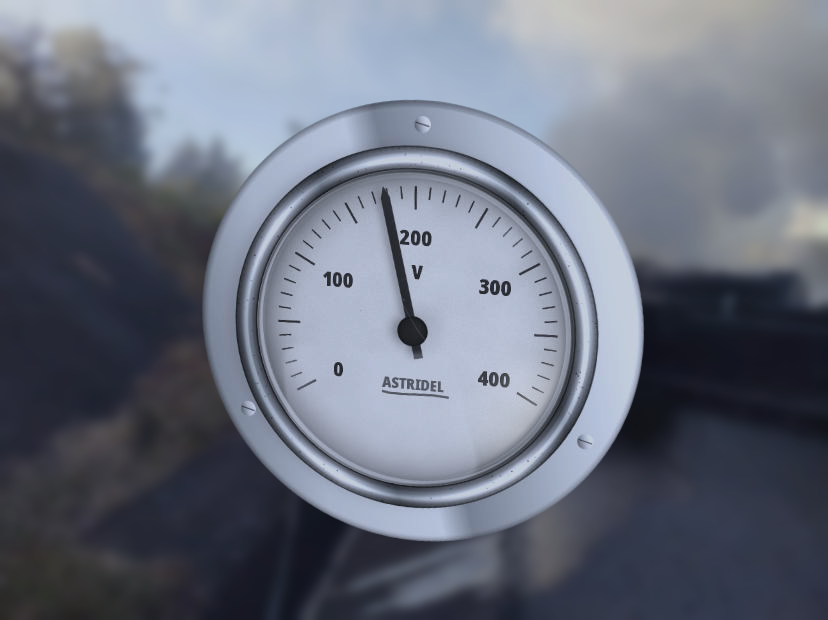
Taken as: 180 (V)
